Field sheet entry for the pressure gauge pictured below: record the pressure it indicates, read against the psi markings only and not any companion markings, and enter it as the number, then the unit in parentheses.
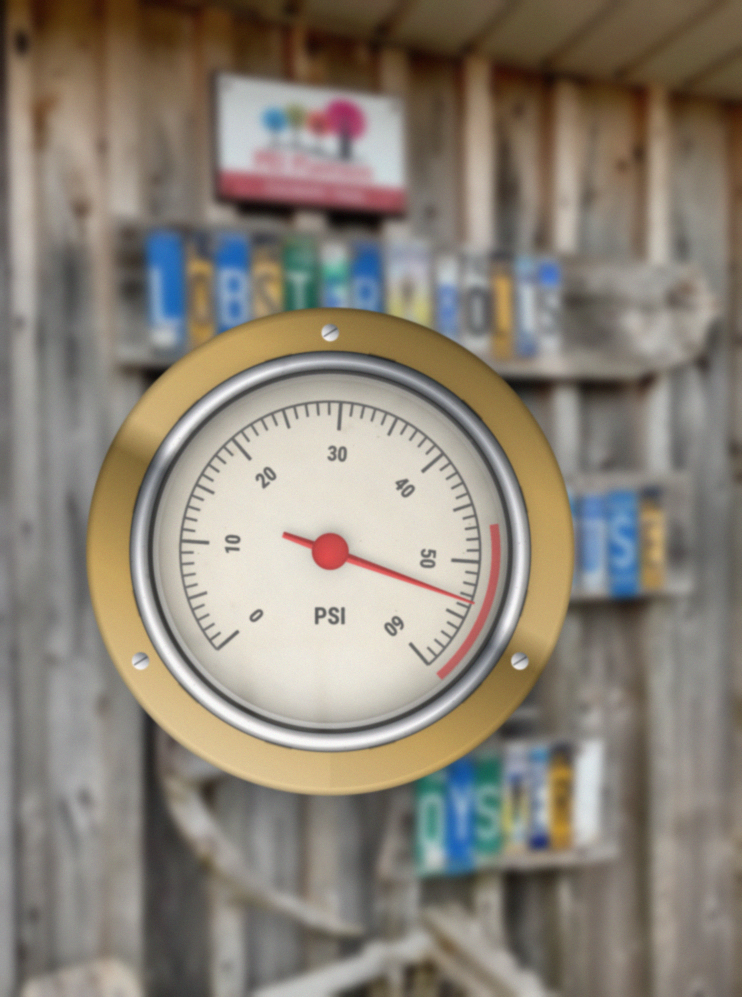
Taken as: 53.5 (psi)
